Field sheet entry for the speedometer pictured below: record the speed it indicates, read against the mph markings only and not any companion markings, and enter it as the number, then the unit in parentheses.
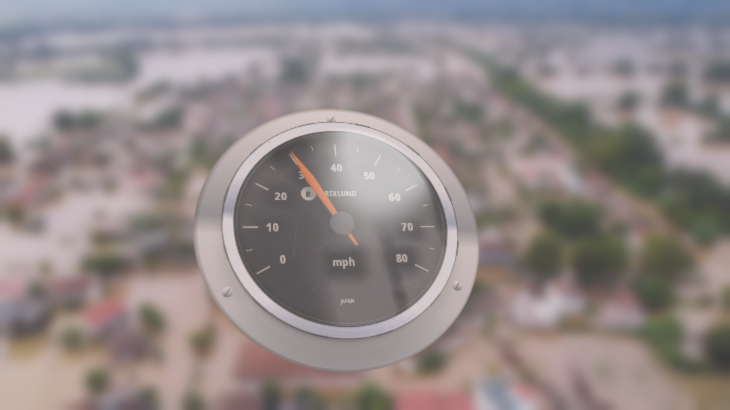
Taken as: 30 (mph)
